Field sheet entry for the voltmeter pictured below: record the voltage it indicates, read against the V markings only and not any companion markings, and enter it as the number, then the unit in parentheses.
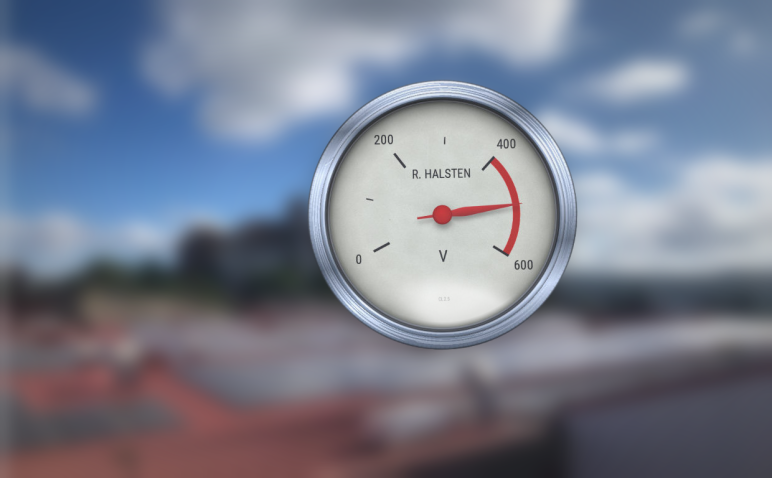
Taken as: 500 (V)
